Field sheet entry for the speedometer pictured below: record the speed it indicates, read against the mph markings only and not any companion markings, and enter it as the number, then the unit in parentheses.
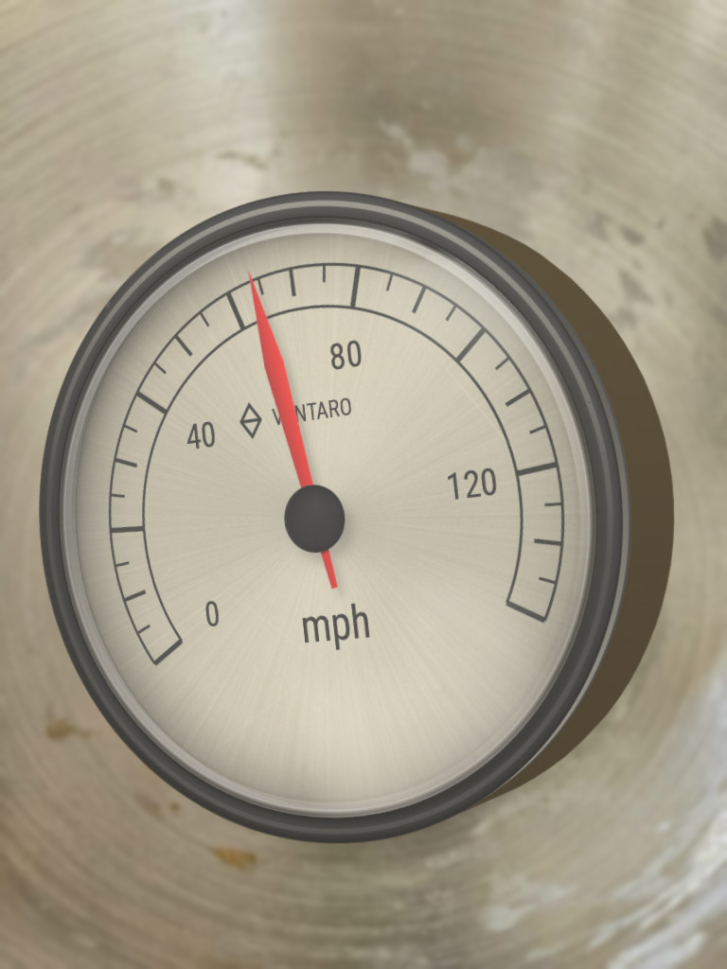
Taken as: 65 (mph)
